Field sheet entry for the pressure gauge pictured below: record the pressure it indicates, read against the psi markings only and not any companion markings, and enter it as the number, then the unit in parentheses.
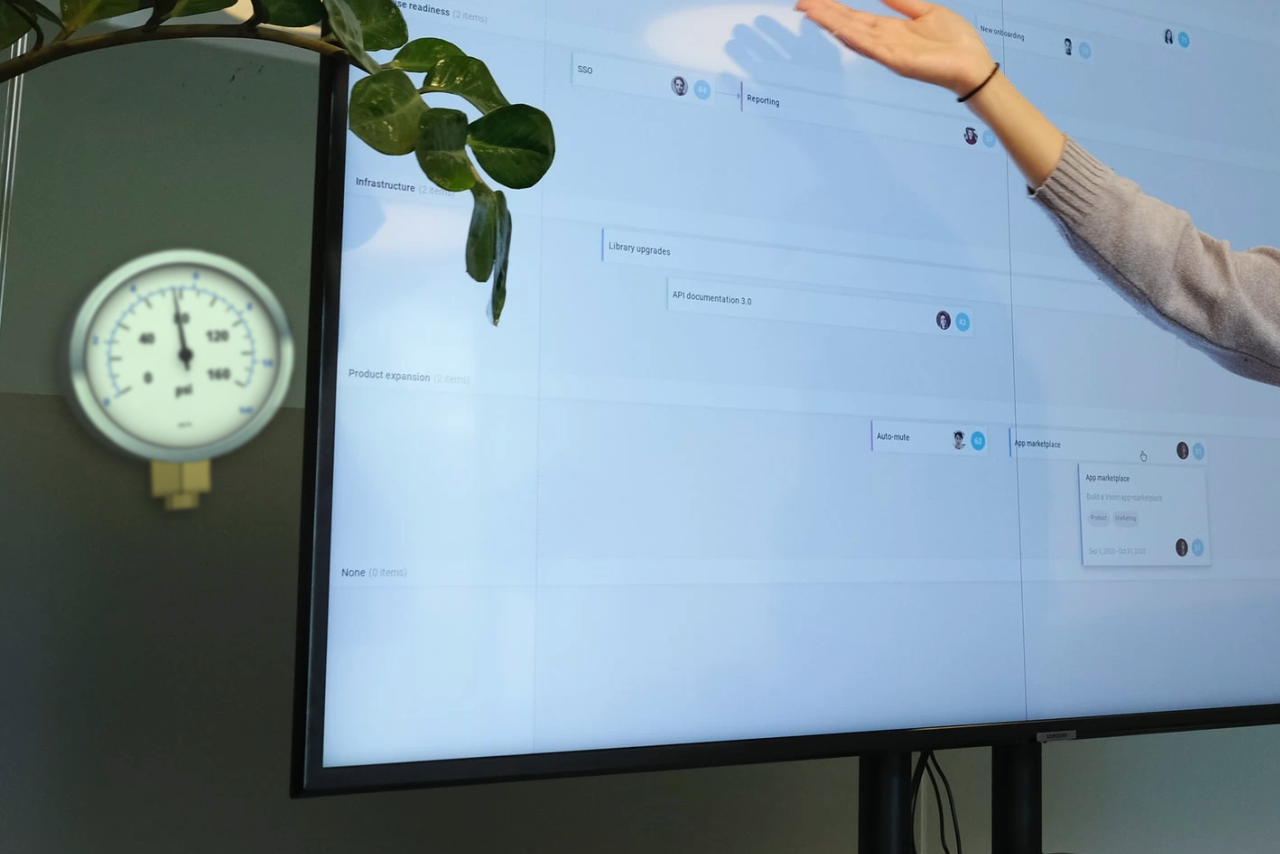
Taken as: 75 (psi)
